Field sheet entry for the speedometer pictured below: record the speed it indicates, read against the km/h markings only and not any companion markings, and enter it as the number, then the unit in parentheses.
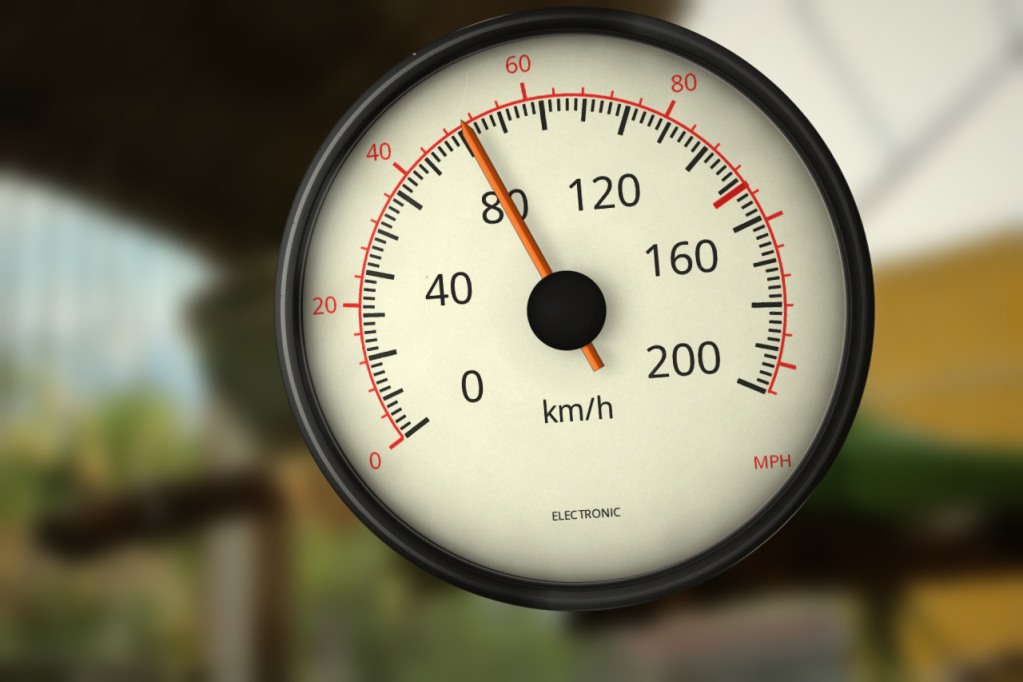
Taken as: 82 (km/h)
